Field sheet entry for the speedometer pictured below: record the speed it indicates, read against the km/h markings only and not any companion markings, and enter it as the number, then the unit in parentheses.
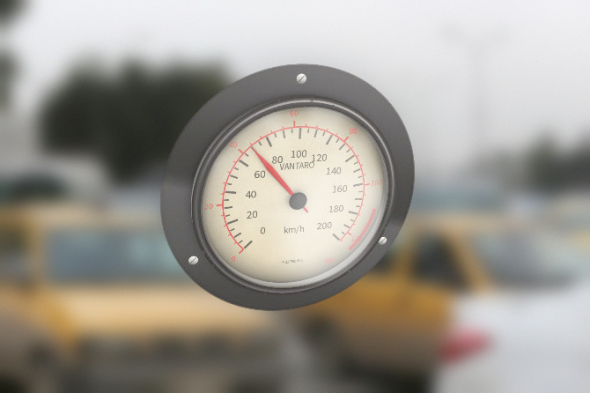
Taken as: 70 (km/h)
